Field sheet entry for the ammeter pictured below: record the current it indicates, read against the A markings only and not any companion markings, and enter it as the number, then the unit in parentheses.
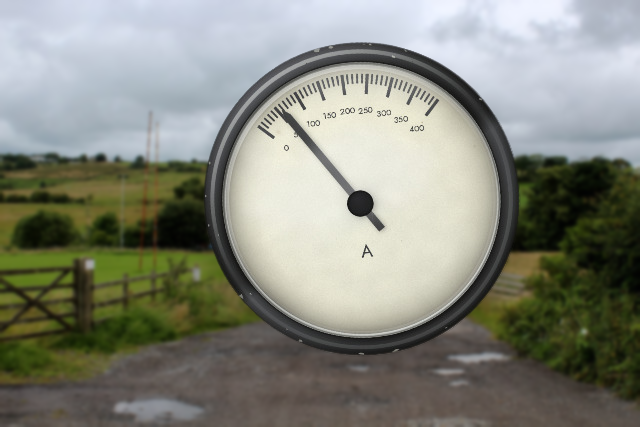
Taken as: 60 (A)
